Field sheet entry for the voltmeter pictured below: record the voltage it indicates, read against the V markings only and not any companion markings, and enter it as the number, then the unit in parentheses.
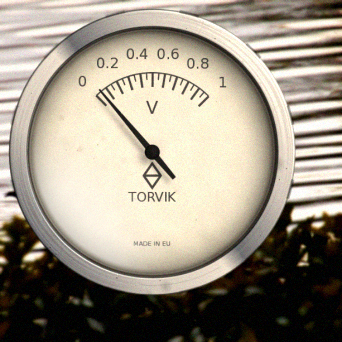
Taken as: 0.05 (V)
